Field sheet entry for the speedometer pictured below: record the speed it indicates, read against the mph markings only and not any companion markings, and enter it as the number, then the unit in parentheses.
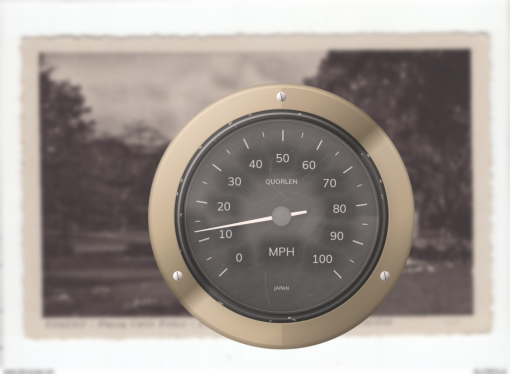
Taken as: 12.5 (mph)
